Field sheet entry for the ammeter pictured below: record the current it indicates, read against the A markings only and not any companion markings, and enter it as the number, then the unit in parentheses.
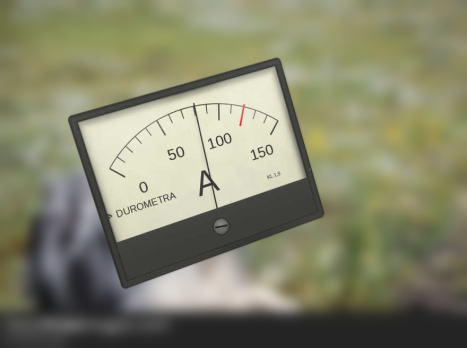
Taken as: 80 (A)
